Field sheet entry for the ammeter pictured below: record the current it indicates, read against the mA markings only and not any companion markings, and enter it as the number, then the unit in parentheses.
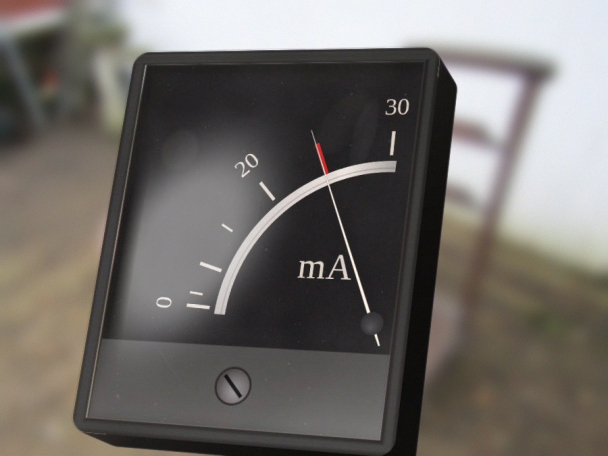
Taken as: 25 (mA)
